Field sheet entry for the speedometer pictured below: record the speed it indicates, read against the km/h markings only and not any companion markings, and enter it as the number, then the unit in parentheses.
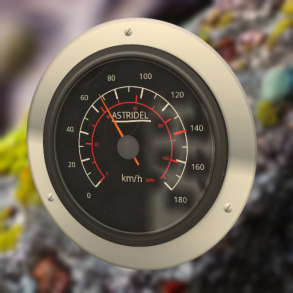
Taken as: 70 (km/h)
